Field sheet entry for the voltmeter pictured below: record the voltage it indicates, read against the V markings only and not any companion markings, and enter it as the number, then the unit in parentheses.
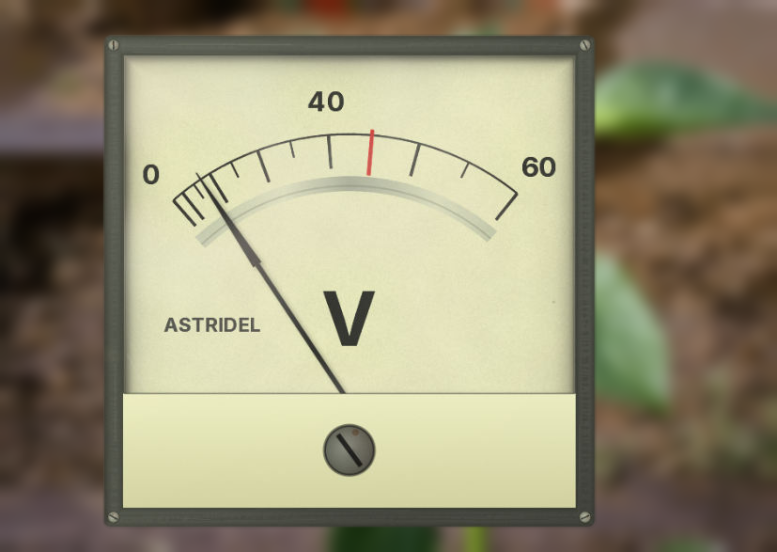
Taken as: 17.5 (V)
